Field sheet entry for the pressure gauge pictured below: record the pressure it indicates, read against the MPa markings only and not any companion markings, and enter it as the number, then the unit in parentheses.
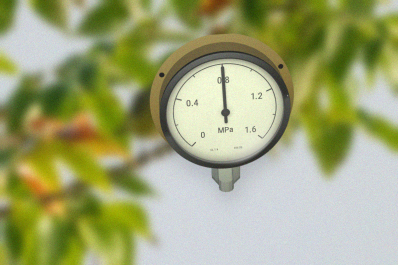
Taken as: 0.8 (MPa)
